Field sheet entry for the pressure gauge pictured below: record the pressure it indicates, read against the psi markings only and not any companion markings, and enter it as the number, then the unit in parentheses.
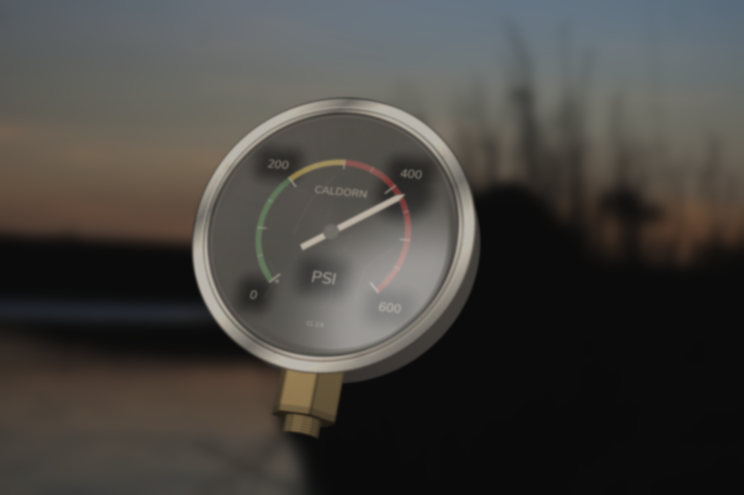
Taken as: 425 (psi)
